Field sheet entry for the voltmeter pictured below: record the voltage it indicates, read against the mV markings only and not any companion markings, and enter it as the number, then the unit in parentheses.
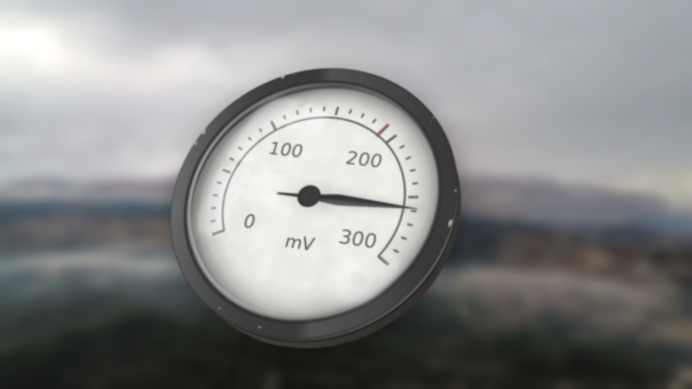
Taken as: 260 (mV)
